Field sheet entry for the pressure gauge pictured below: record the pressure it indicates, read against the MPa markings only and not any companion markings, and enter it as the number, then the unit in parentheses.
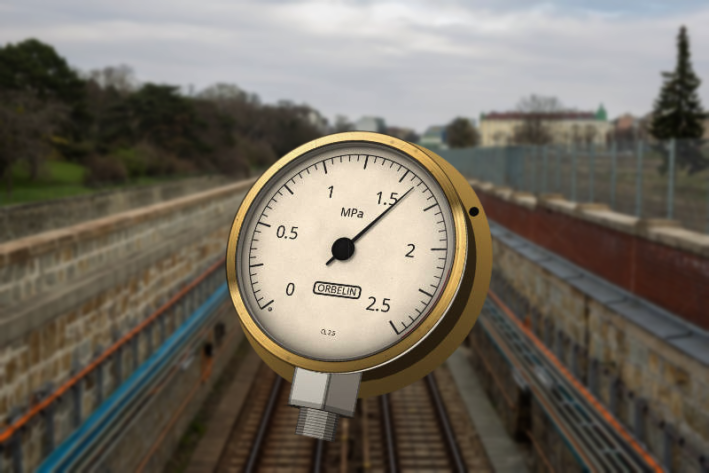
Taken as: 1.6 (MPa)
